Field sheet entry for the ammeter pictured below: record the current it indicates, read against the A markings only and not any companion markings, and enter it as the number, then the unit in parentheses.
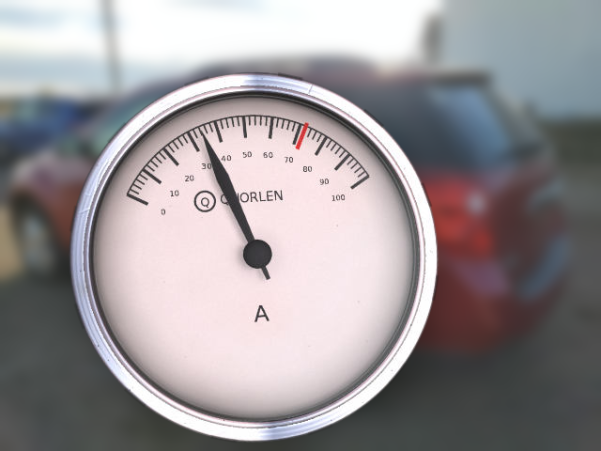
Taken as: 34 (A)
